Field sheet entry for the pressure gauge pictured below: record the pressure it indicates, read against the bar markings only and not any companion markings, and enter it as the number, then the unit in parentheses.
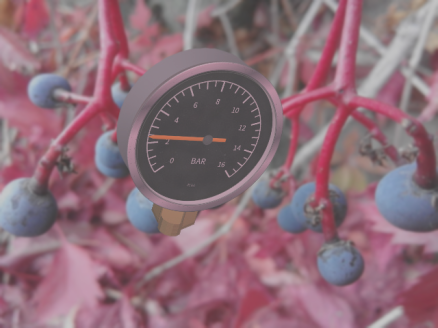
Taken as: 2.5 (bar)
